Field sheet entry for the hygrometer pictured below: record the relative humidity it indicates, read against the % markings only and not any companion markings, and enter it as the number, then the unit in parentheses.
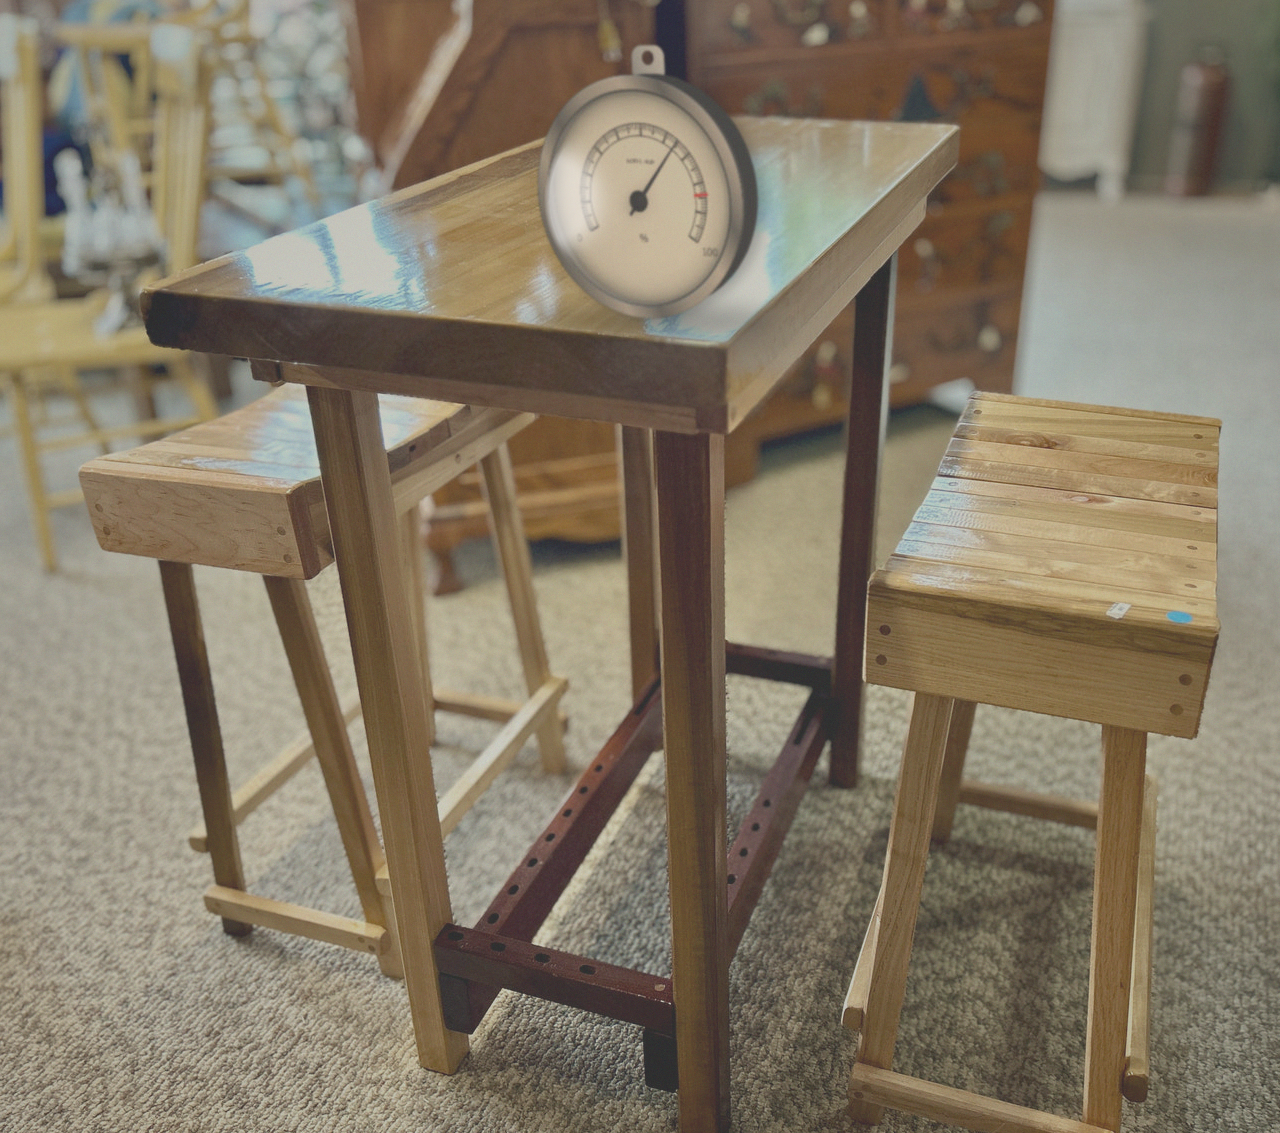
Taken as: 65 (%)
